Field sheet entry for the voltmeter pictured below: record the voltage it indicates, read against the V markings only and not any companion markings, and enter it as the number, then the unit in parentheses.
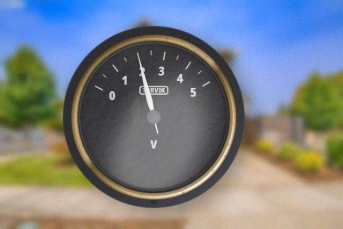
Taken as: 2 (V)
